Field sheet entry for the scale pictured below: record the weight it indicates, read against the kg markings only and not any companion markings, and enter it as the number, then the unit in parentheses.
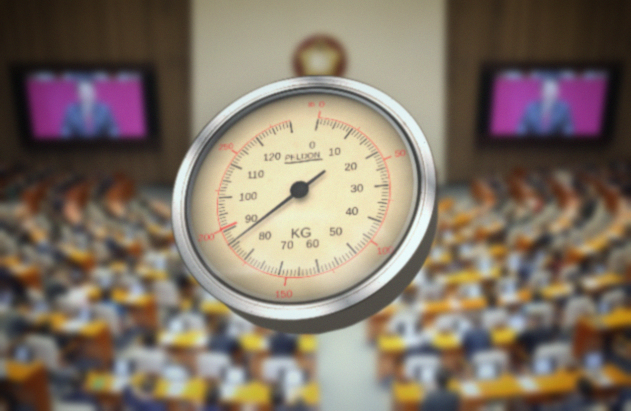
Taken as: 85 (kg)
